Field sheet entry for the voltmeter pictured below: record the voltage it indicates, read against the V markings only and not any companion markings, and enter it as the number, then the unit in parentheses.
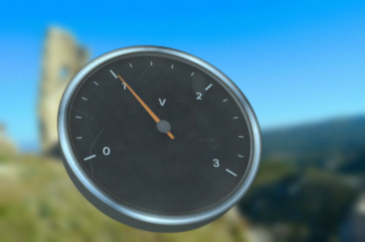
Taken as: 1 (V)
